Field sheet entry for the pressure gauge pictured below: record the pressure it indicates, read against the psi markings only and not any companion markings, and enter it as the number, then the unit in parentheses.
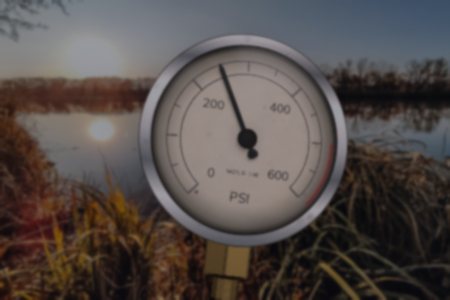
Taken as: 250 (psi)
